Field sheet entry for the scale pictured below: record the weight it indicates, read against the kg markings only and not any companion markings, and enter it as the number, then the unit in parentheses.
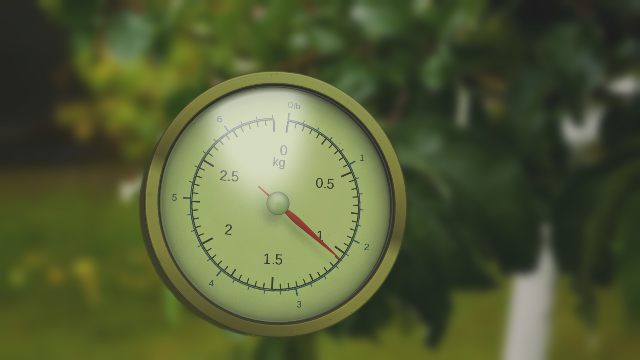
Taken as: 1.05 (kg)
